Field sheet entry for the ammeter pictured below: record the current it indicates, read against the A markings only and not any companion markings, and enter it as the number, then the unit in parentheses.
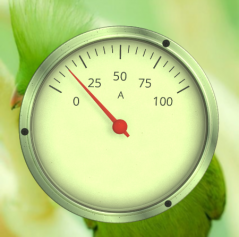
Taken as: 15 (A)
